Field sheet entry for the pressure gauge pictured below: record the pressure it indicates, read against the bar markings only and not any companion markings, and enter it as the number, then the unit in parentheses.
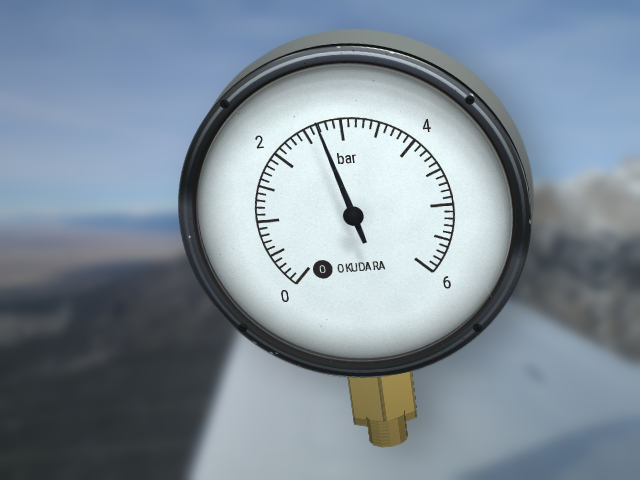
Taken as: 2.7 (bar)
